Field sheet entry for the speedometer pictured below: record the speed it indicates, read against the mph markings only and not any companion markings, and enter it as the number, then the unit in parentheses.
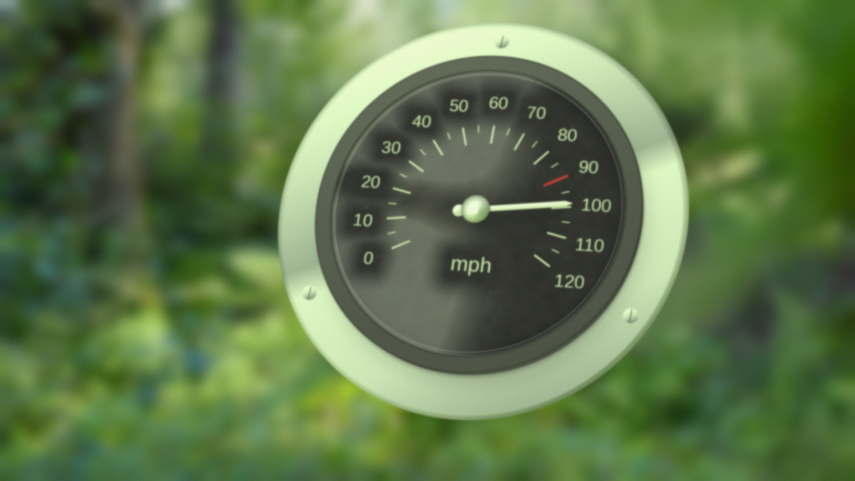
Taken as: 100 (mph)
